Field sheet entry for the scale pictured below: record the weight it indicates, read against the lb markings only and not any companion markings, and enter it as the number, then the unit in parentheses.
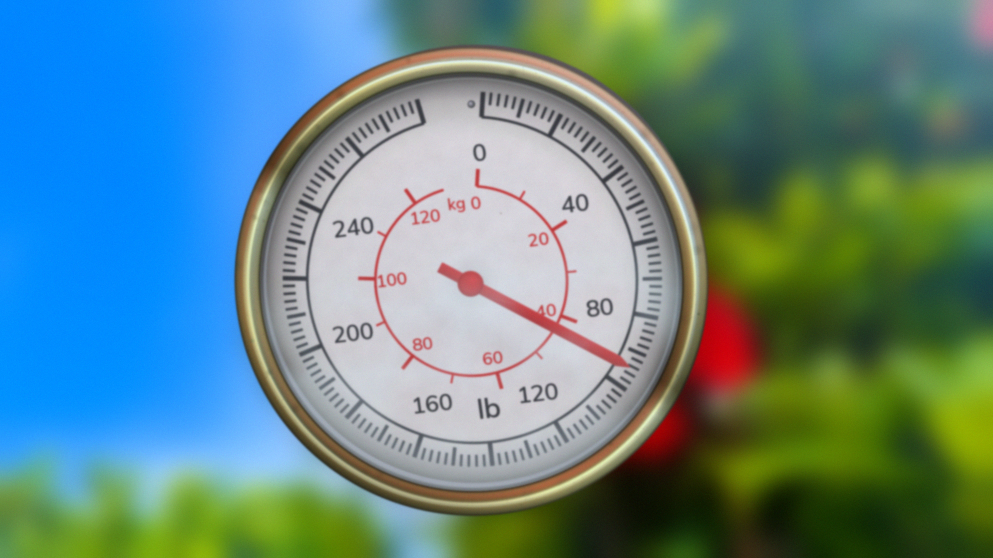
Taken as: 94 (lb)
